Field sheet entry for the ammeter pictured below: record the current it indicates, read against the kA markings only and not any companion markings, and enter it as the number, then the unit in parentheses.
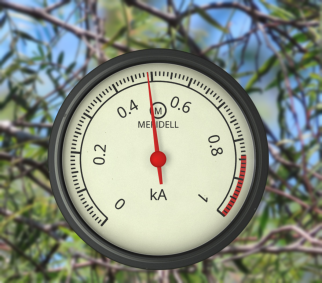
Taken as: 0.49 (kA)
